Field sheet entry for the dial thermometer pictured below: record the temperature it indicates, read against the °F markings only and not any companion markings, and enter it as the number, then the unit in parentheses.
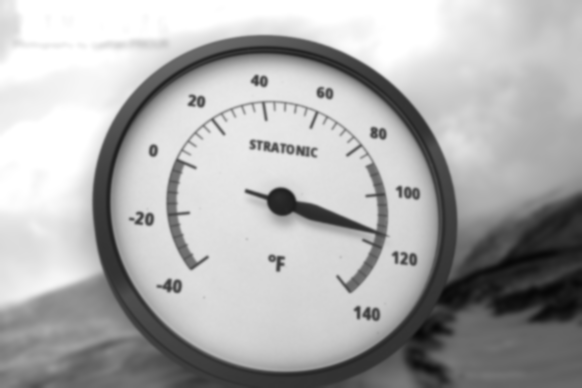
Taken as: 116 (°F)
